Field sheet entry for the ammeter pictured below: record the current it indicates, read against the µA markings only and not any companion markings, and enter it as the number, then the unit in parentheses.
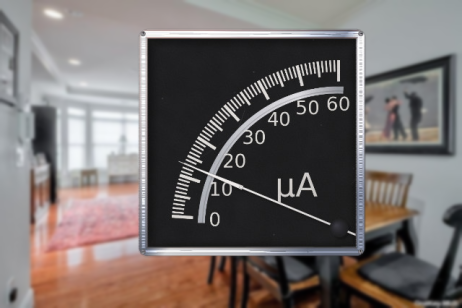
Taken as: 13 (µA)
